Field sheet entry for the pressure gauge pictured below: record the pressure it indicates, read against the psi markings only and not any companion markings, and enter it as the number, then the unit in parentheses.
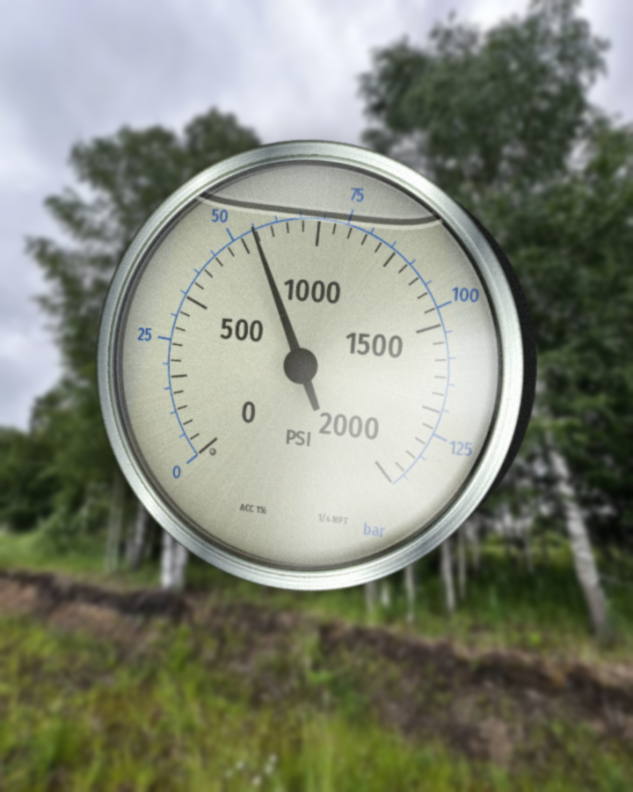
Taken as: 800 (psi)
